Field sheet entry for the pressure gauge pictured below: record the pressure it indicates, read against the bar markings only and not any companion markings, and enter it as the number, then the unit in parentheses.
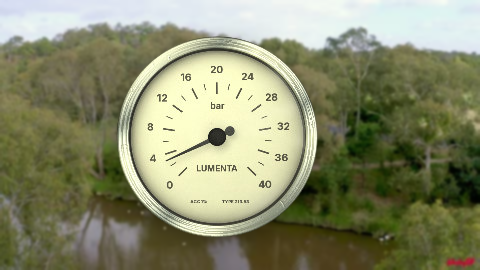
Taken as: 3 (bar)
